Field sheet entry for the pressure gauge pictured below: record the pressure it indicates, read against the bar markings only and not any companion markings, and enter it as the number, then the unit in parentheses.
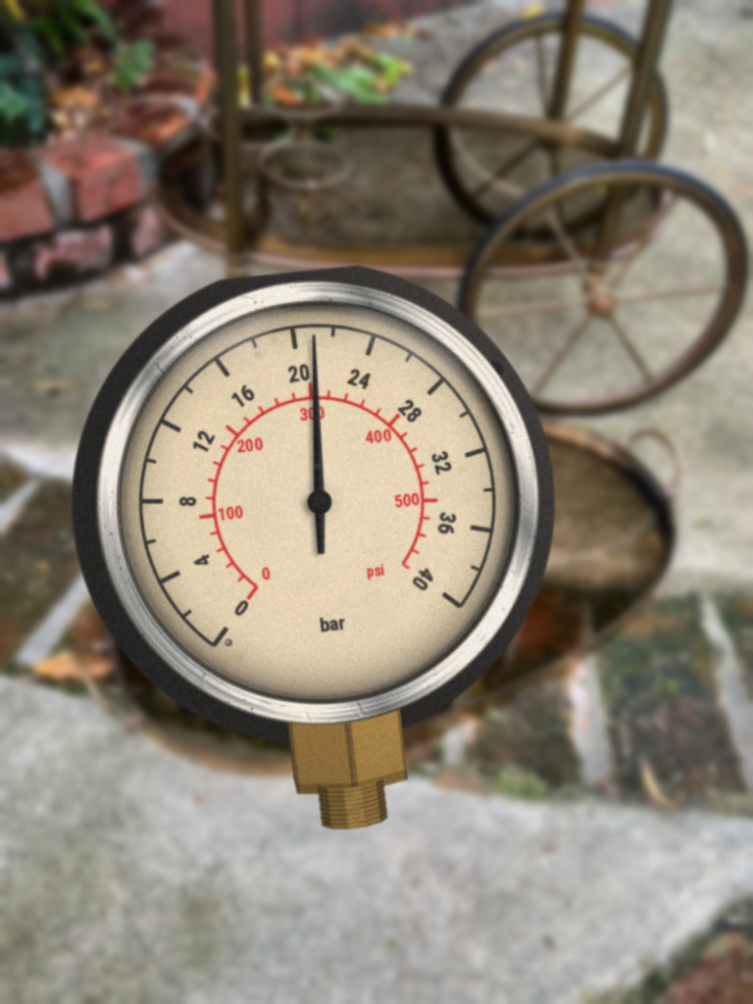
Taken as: 21 (bar)
